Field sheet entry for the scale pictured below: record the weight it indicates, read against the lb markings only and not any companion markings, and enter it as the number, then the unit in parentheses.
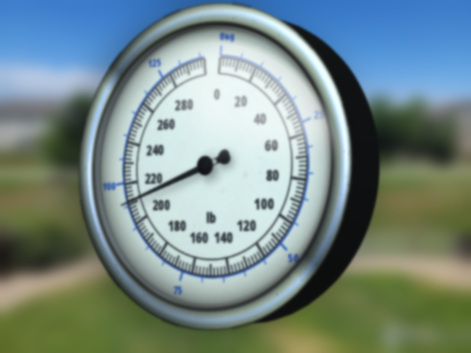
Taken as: 210 (lb)
